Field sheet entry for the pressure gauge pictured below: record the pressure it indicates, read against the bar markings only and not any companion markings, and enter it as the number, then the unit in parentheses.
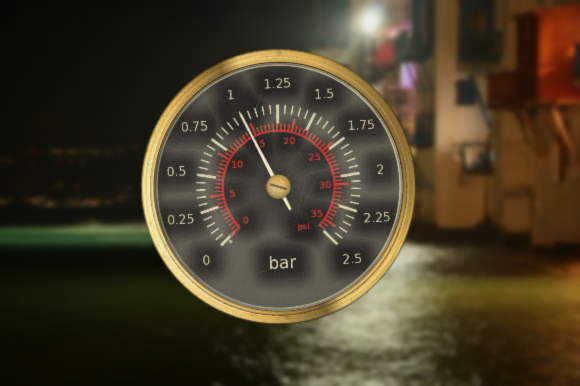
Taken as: 1 (bar)
